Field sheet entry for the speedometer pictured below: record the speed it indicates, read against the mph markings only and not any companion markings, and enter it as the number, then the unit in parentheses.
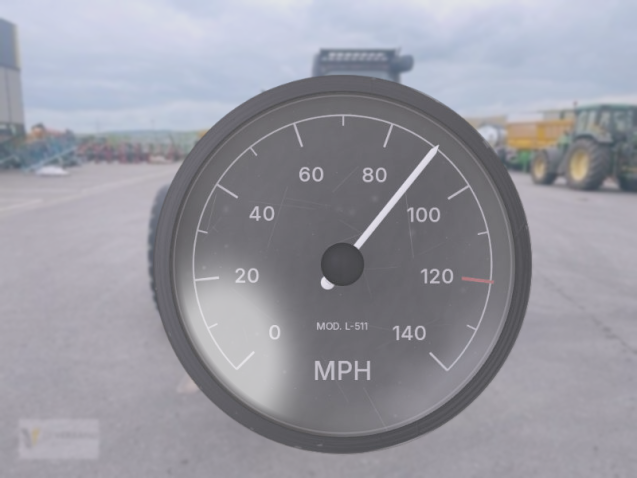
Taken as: 90 (mph)
